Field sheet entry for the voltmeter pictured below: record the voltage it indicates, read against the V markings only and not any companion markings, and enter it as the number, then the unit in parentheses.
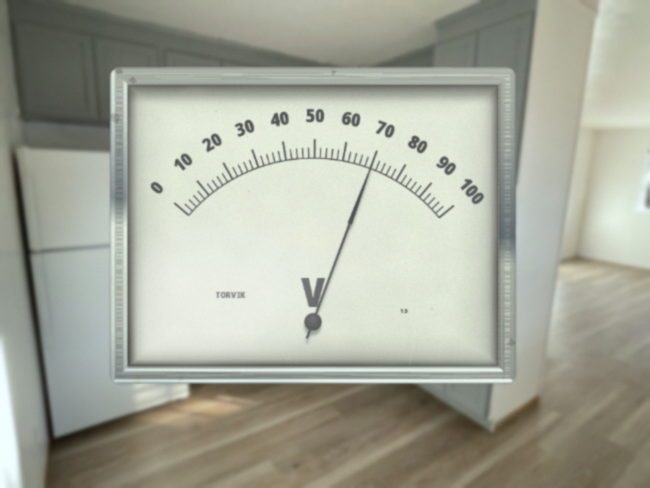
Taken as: 70 (V)
